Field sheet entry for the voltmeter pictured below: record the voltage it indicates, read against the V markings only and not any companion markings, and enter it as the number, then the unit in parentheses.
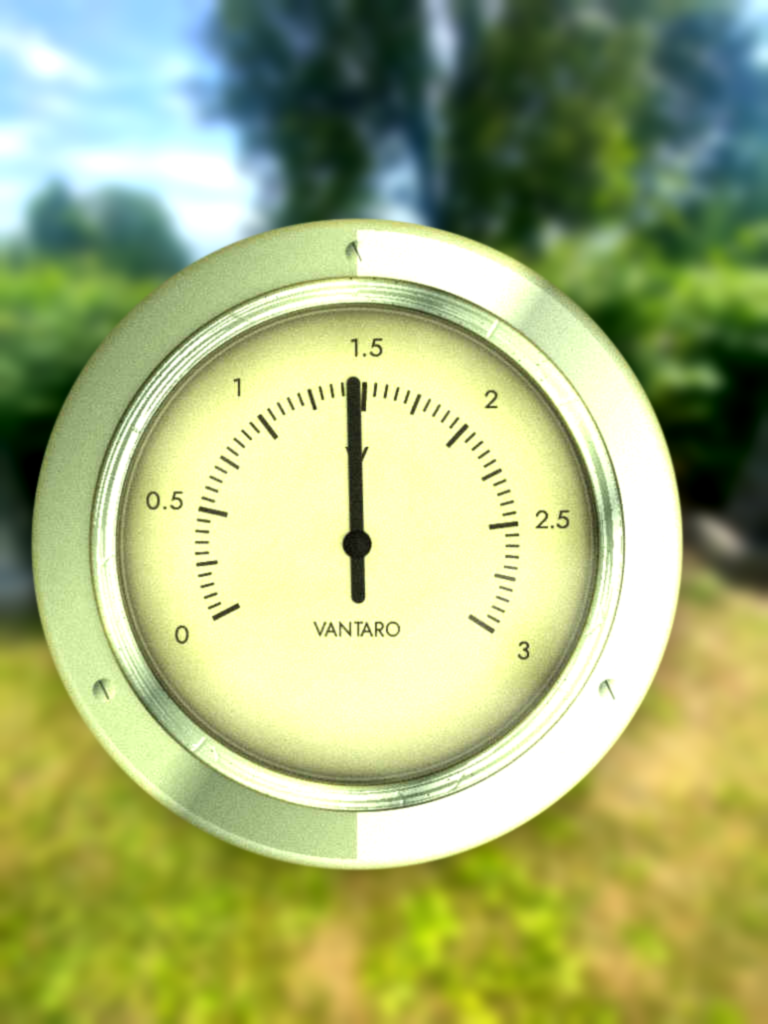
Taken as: 1.45 (V)
